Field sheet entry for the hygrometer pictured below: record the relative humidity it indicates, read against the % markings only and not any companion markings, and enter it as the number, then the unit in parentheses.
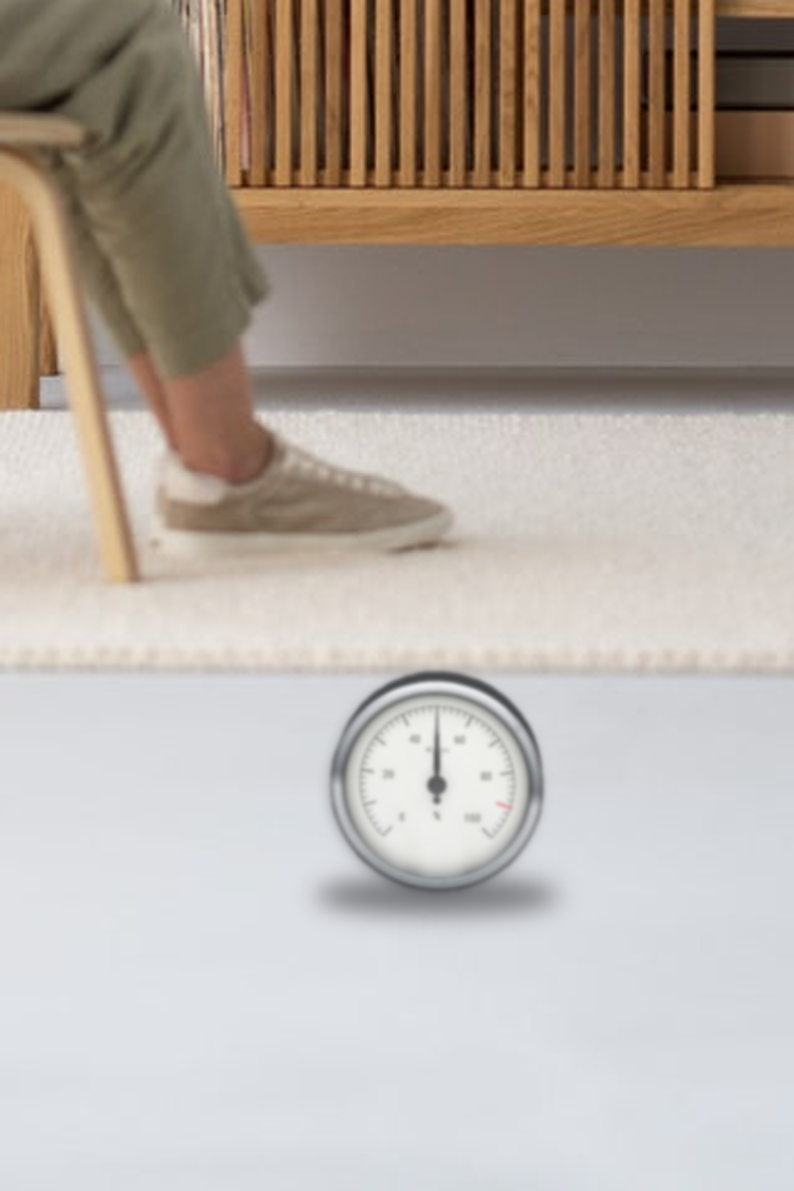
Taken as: 50 (%)
